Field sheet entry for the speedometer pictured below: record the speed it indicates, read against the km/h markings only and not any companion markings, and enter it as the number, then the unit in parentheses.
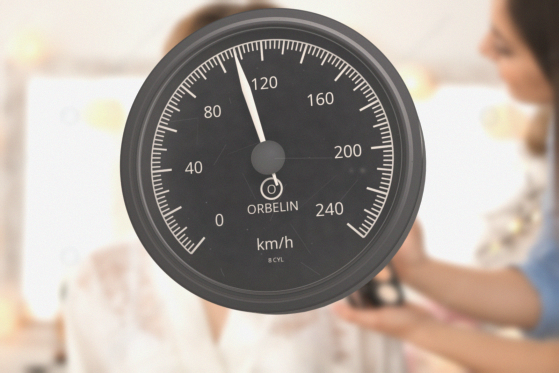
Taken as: 108 (km/h)
